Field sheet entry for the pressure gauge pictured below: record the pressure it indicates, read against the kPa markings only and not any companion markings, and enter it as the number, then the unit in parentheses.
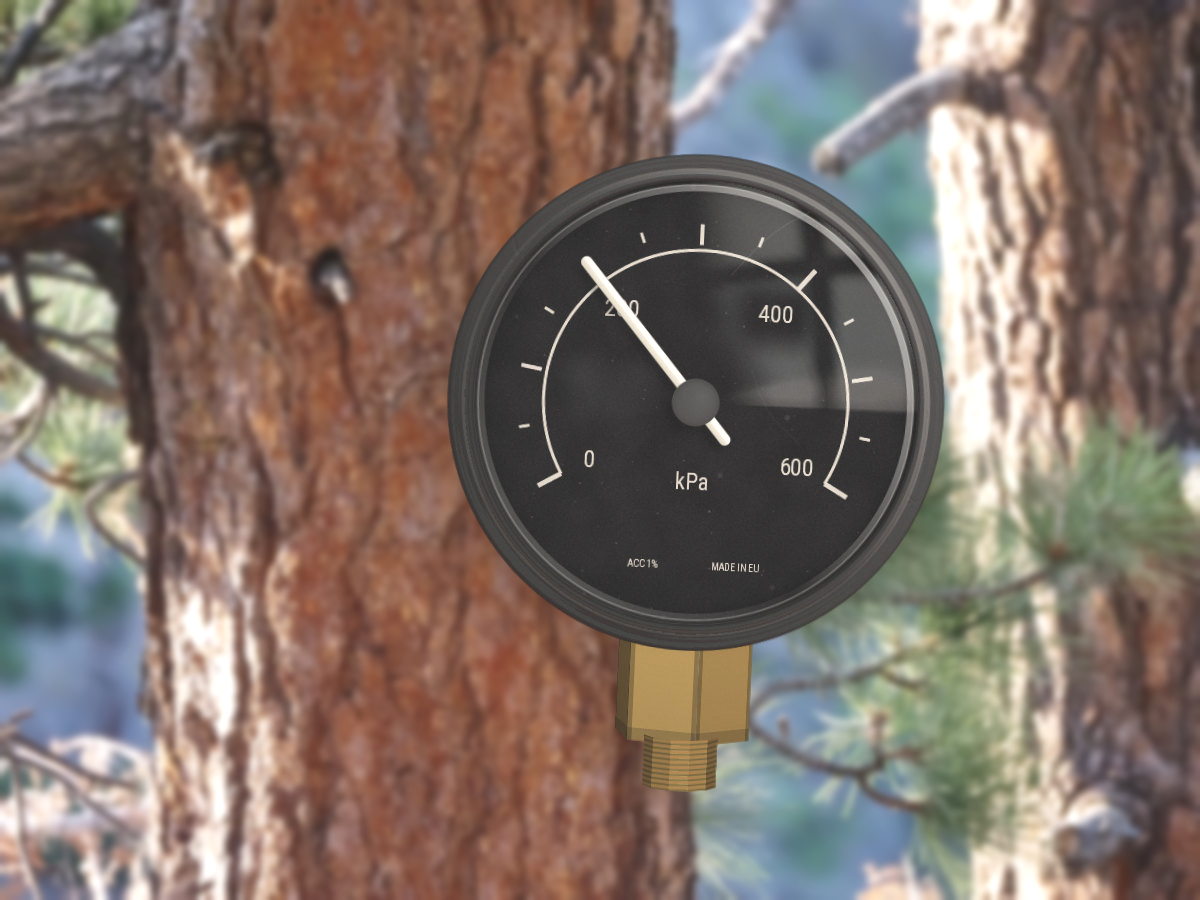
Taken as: 200 (kPa)
